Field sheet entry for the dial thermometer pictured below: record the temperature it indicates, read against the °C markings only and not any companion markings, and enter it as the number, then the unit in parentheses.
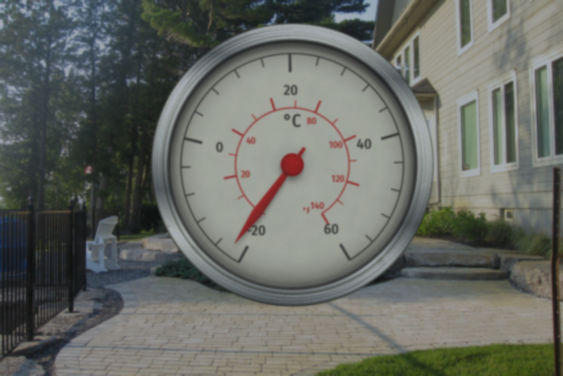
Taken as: -18 (°C)
